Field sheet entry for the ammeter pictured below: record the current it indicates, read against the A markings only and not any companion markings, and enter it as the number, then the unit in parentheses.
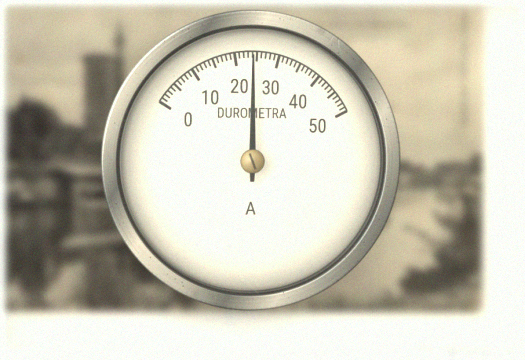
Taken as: 24 (A)
